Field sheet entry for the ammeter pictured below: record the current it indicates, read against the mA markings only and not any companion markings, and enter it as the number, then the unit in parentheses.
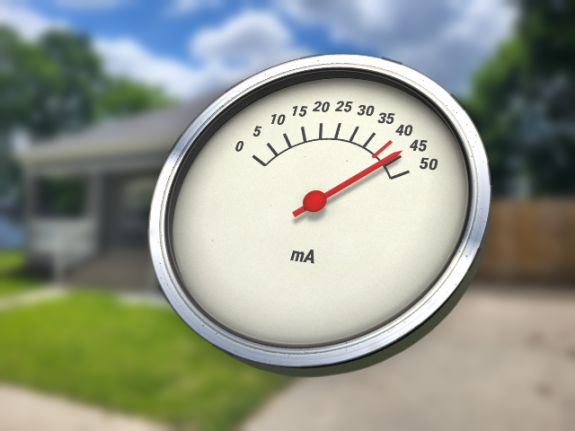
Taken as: 45 (mA)
